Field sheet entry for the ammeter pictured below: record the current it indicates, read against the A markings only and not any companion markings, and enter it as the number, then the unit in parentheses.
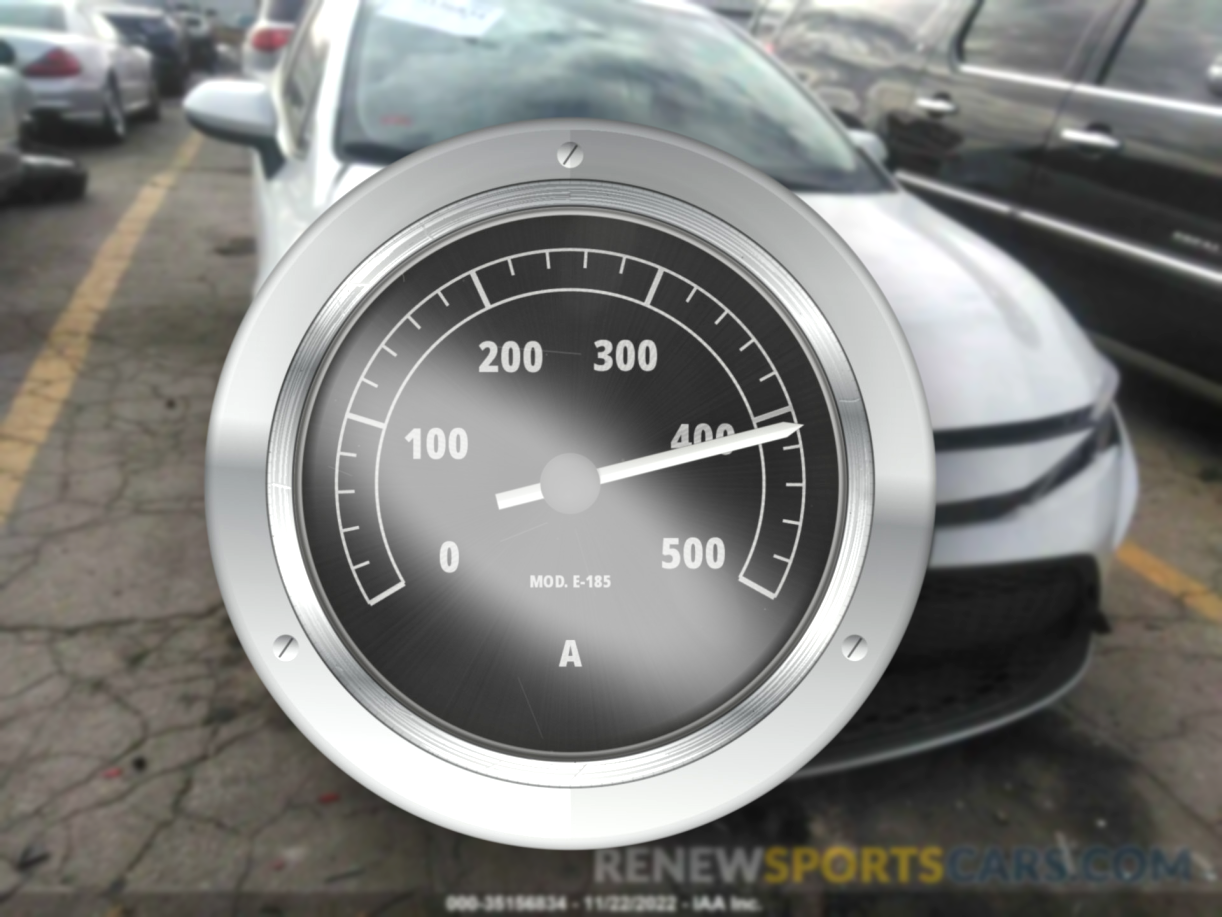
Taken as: 410 (A)
